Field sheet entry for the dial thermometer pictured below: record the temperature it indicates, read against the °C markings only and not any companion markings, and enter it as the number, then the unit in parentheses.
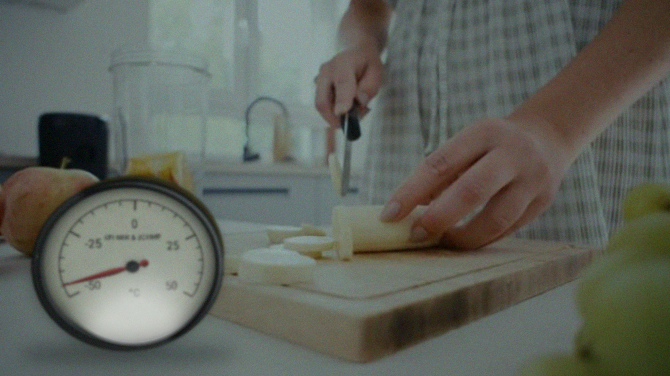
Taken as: -45 (°C)
